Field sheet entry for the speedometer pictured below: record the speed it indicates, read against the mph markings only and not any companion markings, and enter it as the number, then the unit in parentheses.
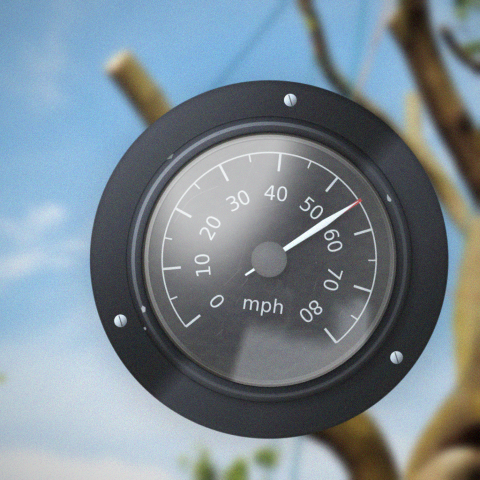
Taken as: 55 (mph)
